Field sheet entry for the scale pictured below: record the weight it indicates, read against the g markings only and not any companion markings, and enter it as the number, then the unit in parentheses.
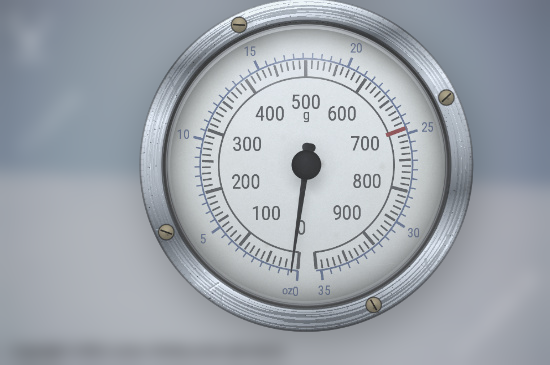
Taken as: 10 (g)
